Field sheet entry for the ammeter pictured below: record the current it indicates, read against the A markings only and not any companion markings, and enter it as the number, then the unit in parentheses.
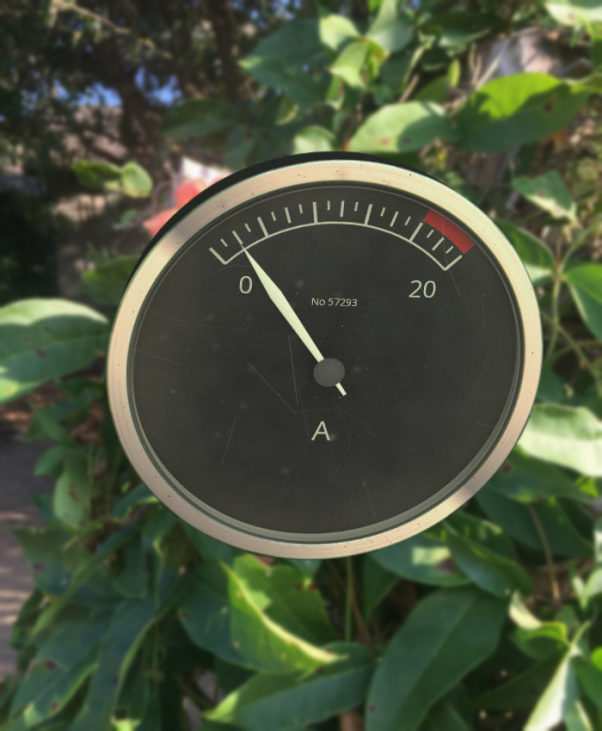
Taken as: 2 (A)
